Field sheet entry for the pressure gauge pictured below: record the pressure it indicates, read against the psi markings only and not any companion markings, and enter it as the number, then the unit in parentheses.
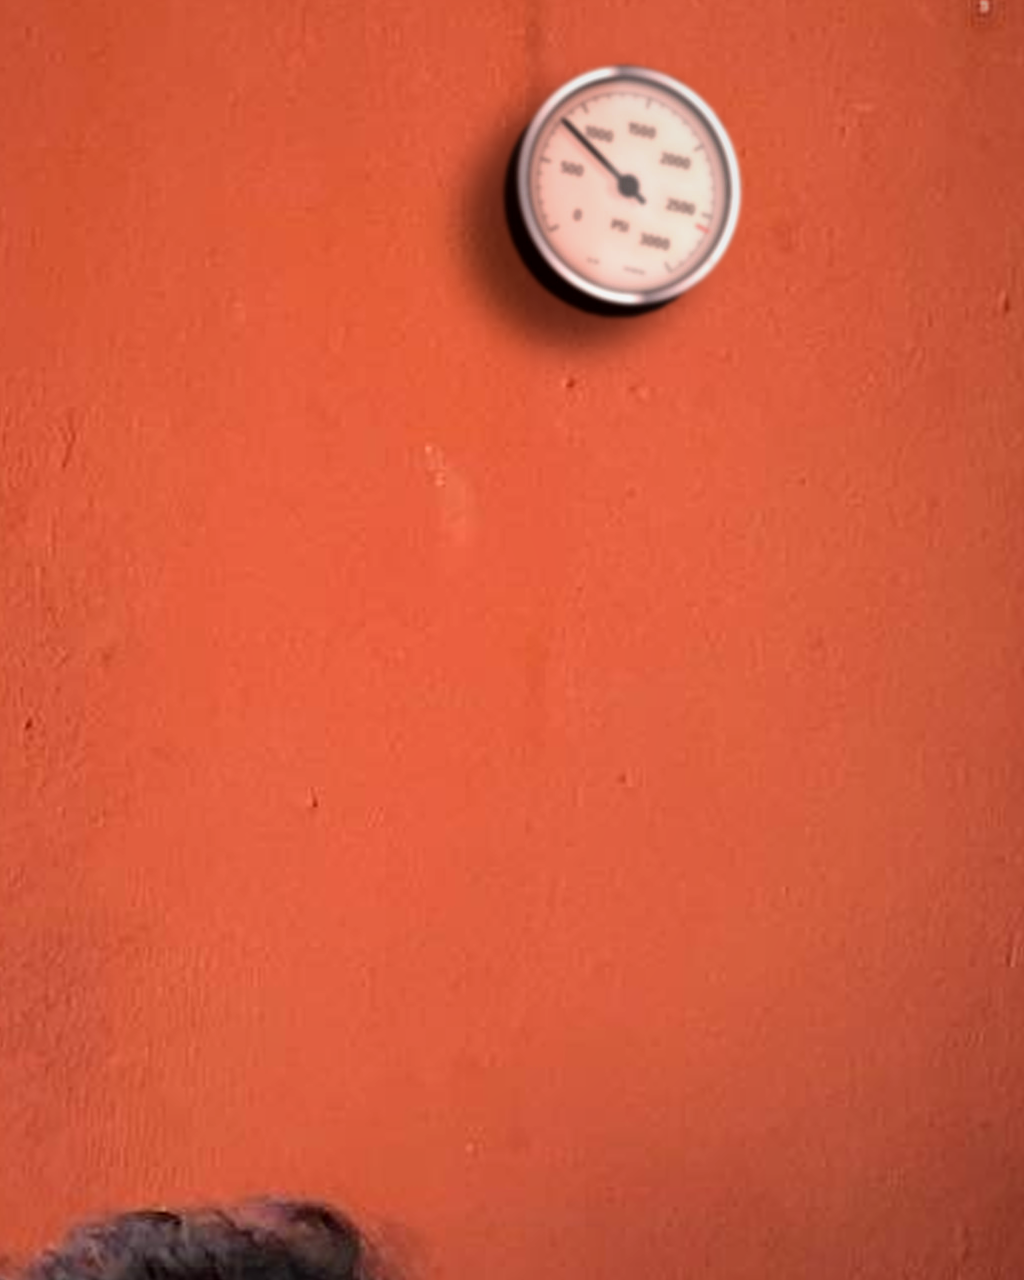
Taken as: 800 (psi)
